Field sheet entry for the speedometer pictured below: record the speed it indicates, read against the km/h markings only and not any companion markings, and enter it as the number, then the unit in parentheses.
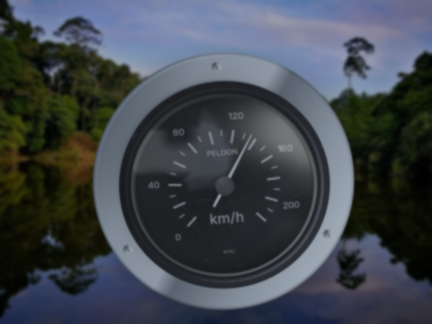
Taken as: 135 (km/h)
